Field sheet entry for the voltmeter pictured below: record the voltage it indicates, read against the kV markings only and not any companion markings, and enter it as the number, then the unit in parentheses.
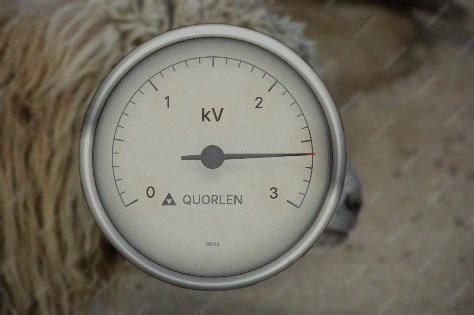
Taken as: 2.6 (kV)
